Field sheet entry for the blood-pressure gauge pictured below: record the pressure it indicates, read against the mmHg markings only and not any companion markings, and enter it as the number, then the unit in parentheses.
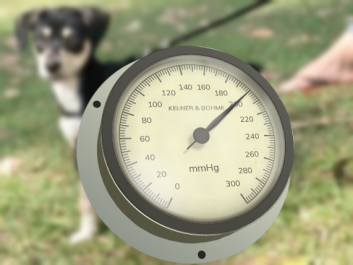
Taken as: 200 (mmHg)
